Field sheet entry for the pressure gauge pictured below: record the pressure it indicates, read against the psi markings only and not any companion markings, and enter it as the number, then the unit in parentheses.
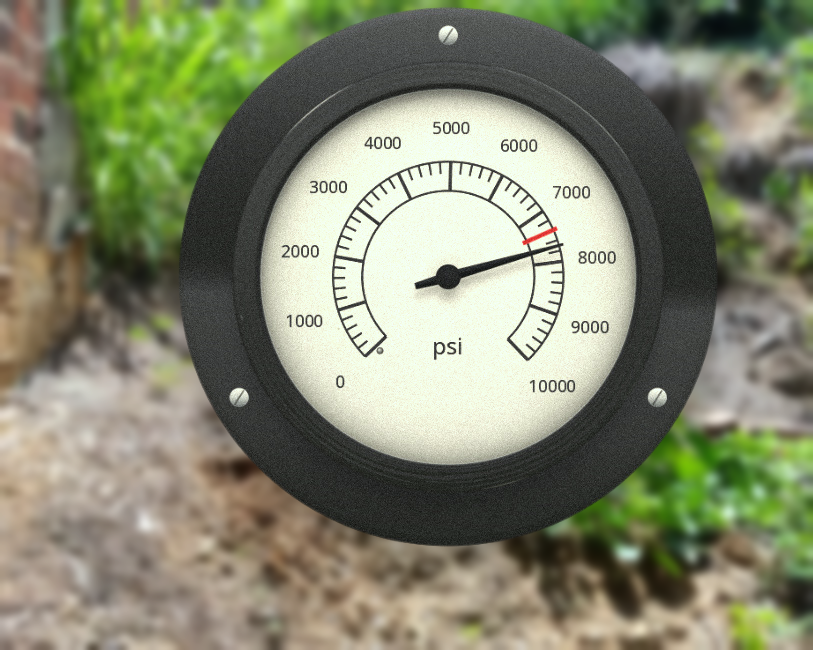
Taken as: 7700 (psi)
